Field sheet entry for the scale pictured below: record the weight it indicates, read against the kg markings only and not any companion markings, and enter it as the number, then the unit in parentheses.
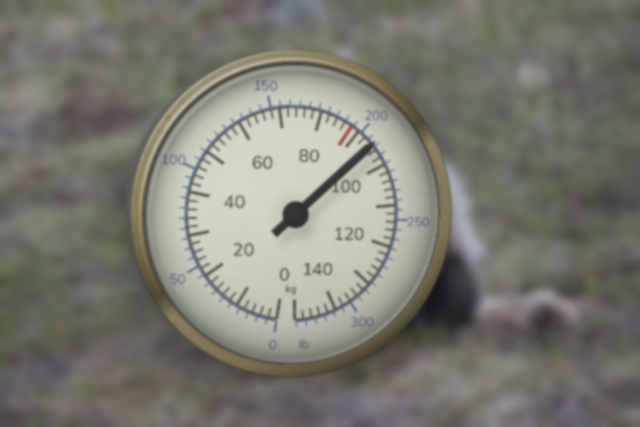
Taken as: 94 (kg)
